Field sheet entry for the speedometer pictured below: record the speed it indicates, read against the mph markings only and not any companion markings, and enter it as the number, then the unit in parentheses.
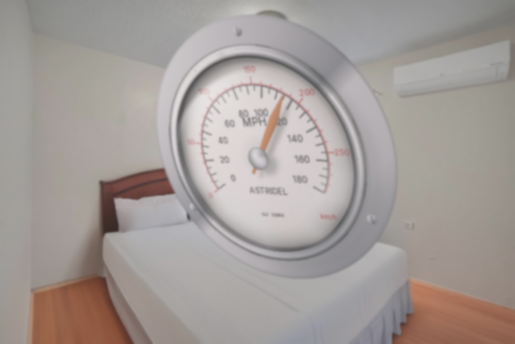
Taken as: 115 (mph)
